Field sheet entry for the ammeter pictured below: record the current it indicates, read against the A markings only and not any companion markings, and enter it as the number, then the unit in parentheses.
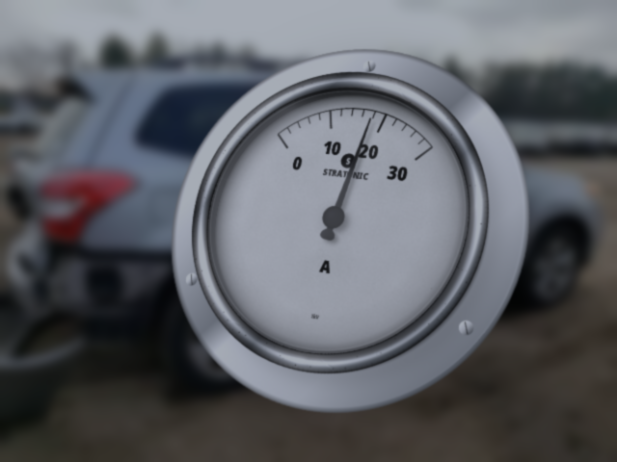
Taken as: 18 (A)
